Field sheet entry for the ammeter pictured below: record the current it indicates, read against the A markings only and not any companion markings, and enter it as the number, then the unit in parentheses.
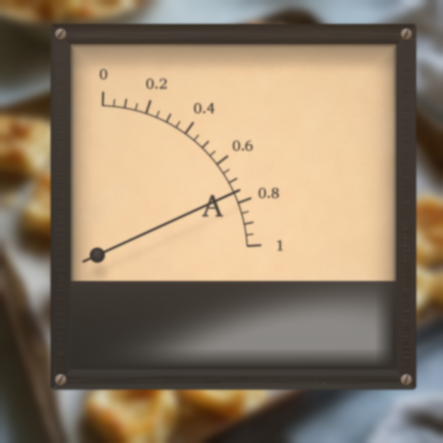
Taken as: 0.75 (A)
